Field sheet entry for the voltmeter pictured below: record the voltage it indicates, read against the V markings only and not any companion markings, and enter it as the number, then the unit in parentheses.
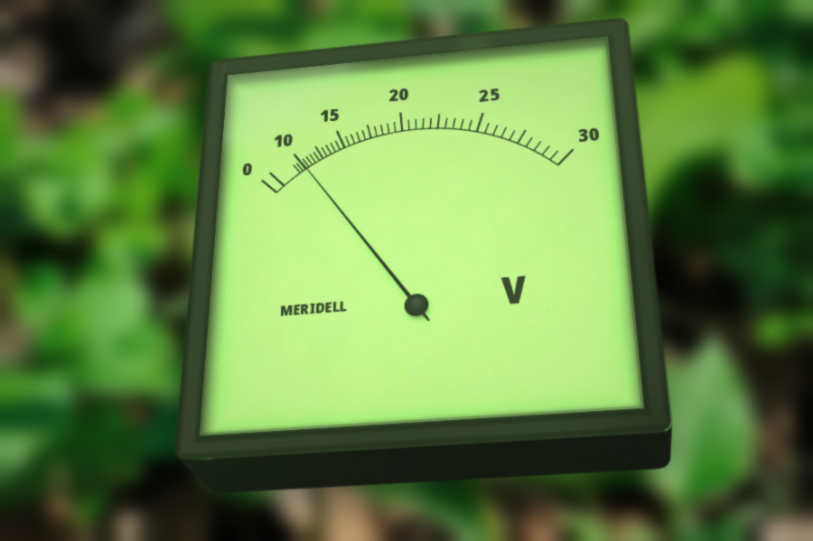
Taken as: 10 (V)
